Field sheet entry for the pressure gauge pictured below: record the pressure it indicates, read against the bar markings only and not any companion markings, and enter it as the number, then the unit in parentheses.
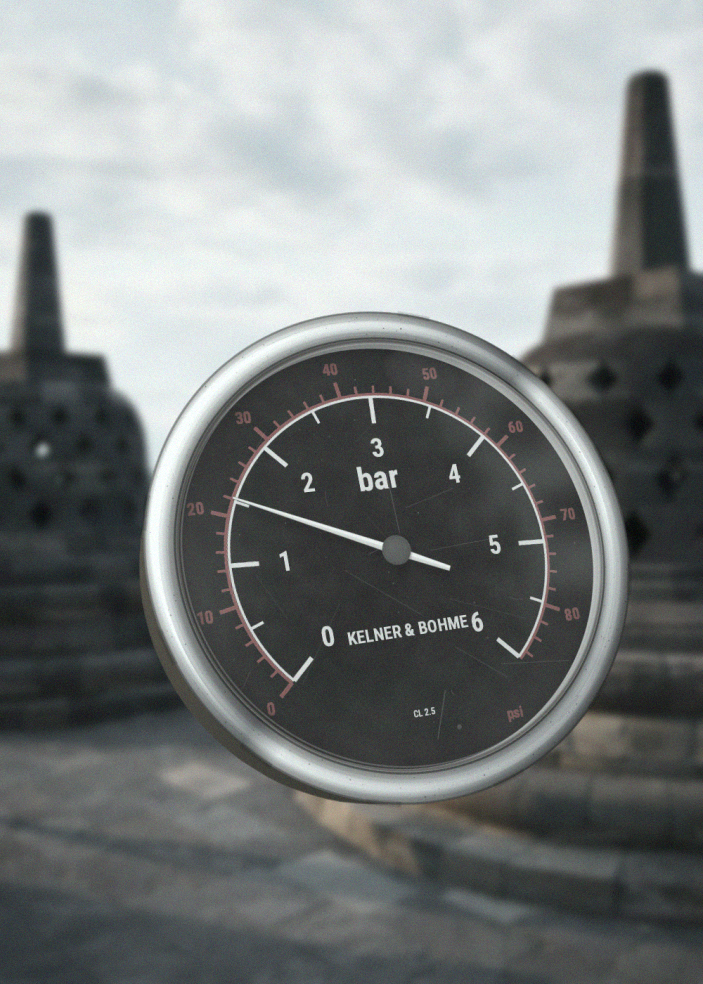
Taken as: 1.5 (bar)
